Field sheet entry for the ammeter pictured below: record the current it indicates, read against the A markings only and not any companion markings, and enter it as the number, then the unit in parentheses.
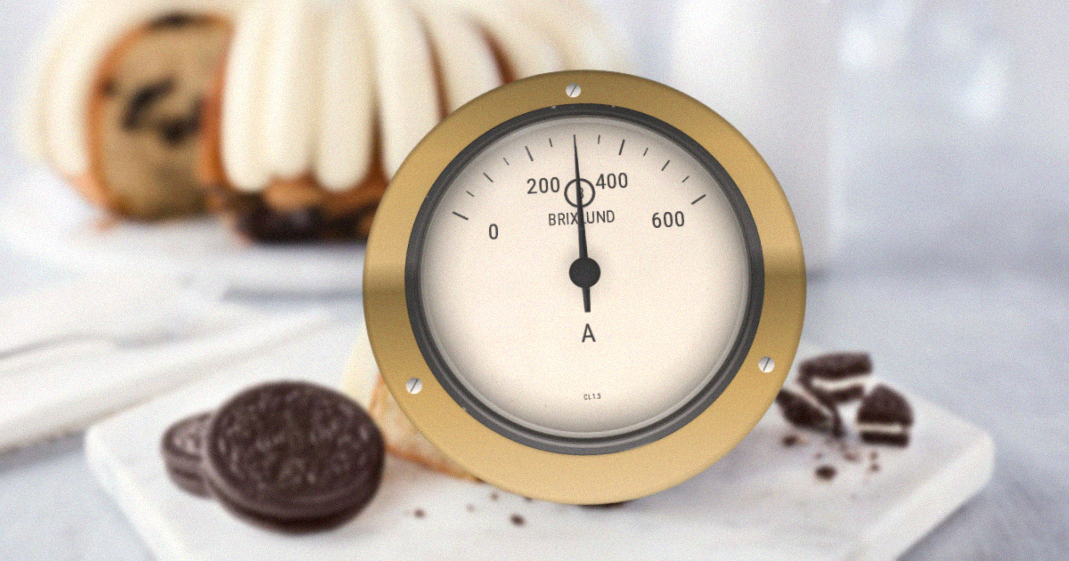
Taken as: 300 (A)
